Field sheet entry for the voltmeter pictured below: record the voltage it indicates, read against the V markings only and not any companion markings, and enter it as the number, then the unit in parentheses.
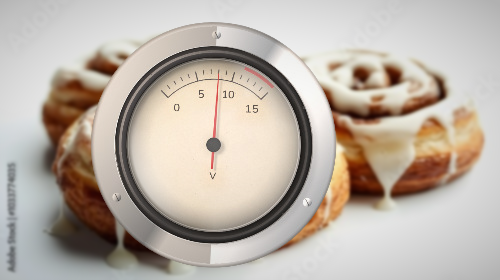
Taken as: 8 (V)
